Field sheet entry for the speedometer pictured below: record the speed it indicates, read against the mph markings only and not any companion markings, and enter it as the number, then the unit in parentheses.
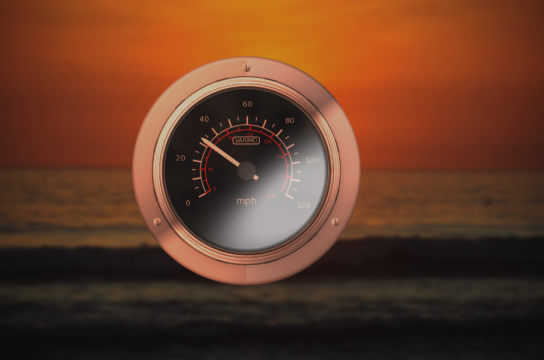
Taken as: 32.5 (mph)
